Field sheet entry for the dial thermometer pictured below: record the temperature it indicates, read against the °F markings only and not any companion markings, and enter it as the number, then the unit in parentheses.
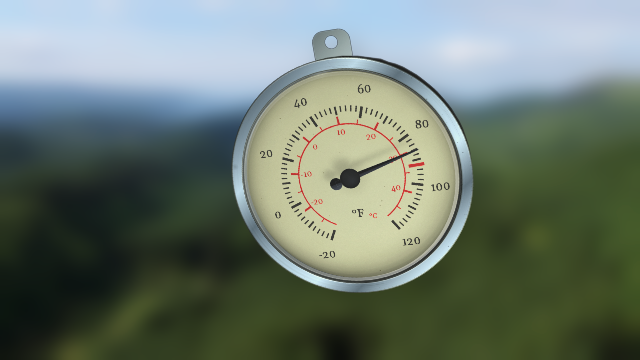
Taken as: 86 (°F)
